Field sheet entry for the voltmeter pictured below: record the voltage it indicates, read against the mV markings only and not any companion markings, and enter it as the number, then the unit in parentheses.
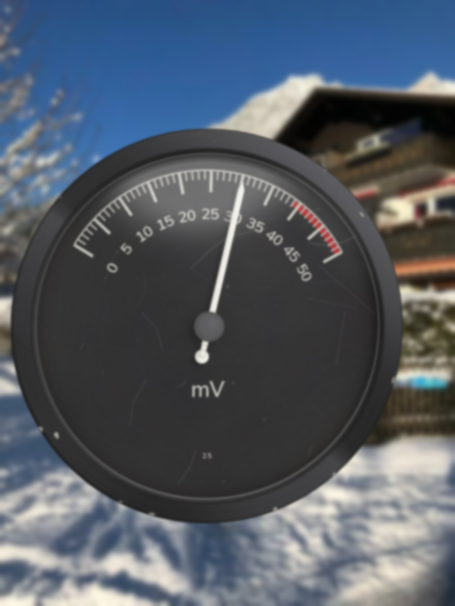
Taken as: 30 (mV)
